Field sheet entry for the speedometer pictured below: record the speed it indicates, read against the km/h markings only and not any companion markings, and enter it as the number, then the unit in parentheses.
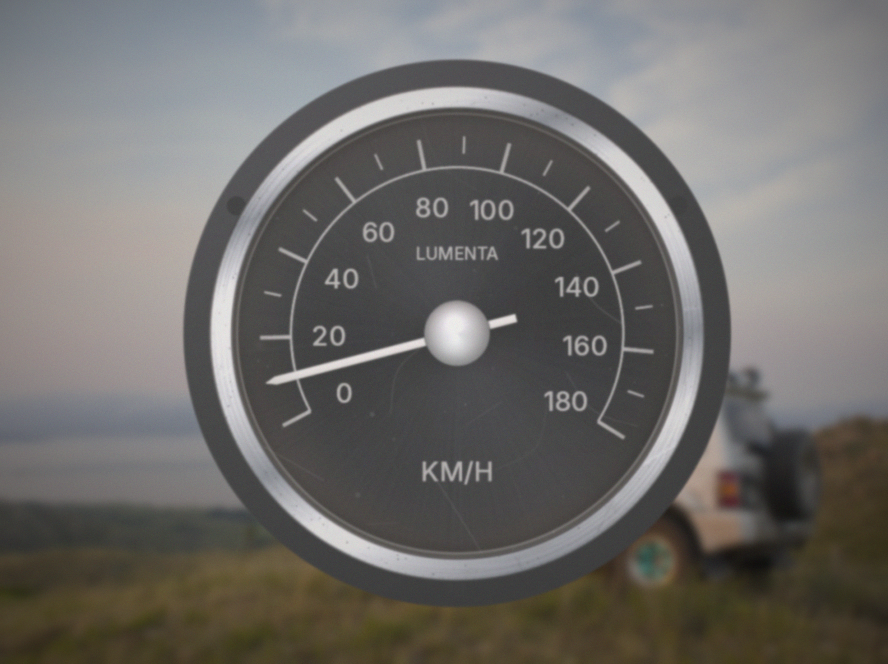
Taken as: 10 (km/h)
